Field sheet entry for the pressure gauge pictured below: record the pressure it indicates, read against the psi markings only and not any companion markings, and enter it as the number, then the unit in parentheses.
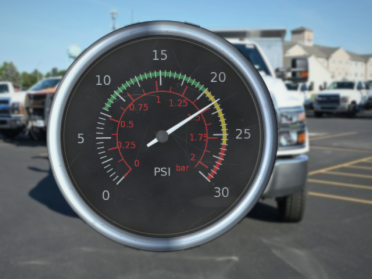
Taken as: 21.5 (psi)
